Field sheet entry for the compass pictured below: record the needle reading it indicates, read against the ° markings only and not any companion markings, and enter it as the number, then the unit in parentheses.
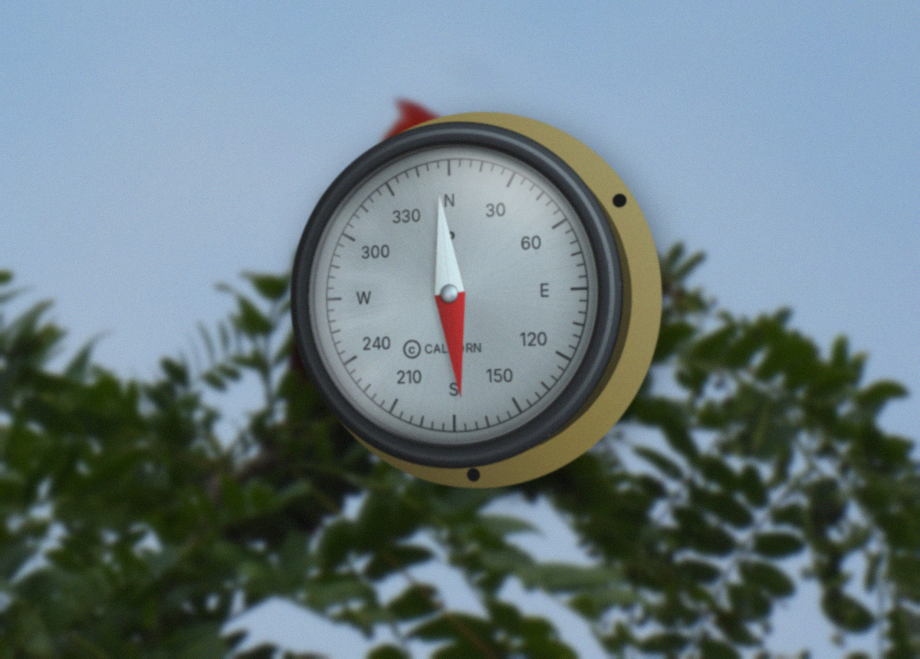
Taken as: 175 (°)
